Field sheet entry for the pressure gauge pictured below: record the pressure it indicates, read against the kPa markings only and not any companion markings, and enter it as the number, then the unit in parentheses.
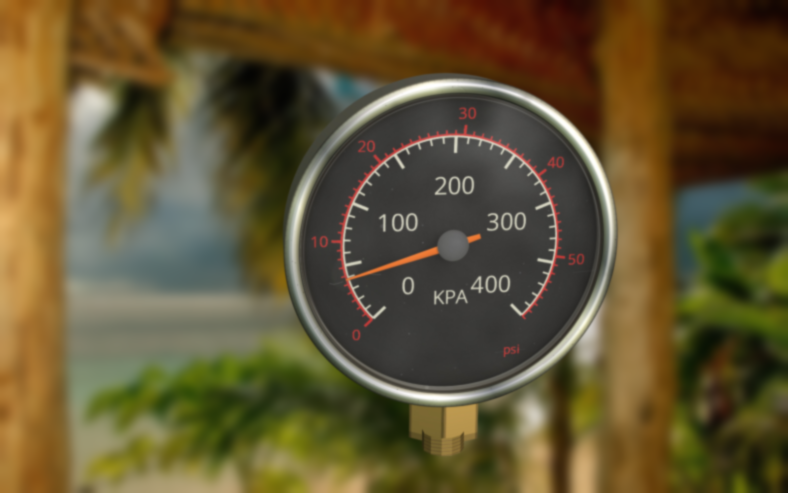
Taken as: 40 (kPa)
